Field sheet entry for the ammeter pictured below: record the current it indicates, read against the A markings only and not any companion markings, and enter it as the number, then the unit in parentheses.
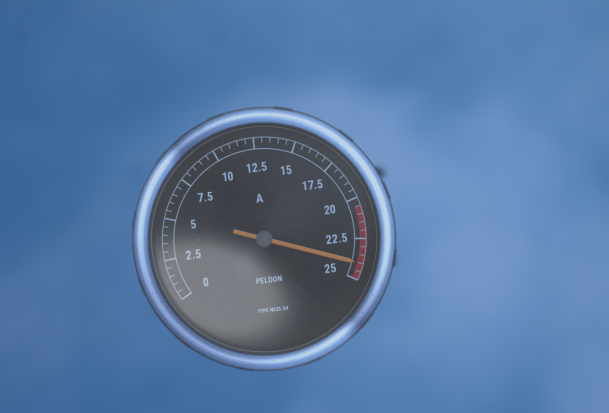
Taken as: 24 (A)
